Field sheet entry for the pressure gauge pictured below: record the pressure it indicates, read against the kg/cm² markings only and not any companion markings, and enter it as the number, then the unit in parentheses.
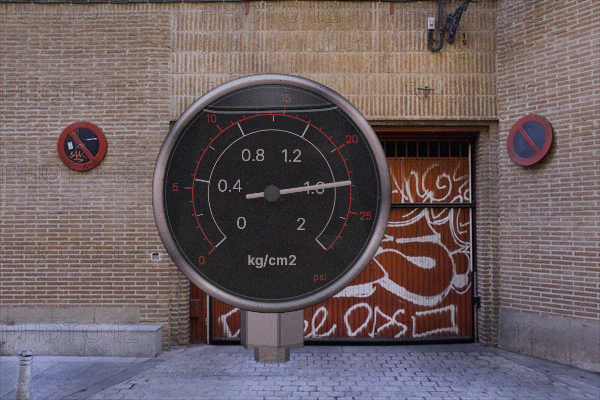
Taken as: 1.6 (kg/cm²)
